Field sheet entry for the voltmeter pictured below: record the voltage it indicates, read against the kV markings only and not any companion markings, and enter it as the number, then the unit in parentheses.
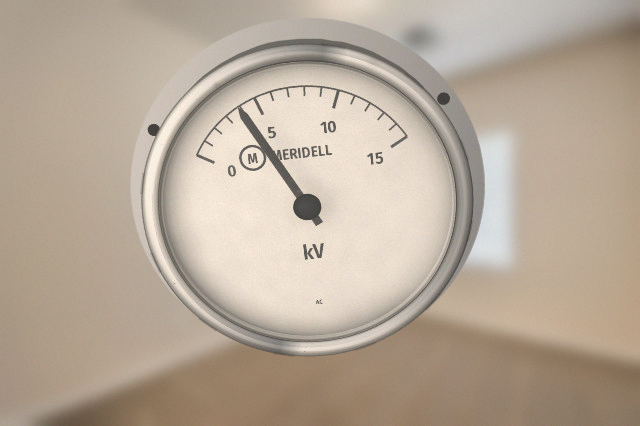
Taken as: 4 (kV)
